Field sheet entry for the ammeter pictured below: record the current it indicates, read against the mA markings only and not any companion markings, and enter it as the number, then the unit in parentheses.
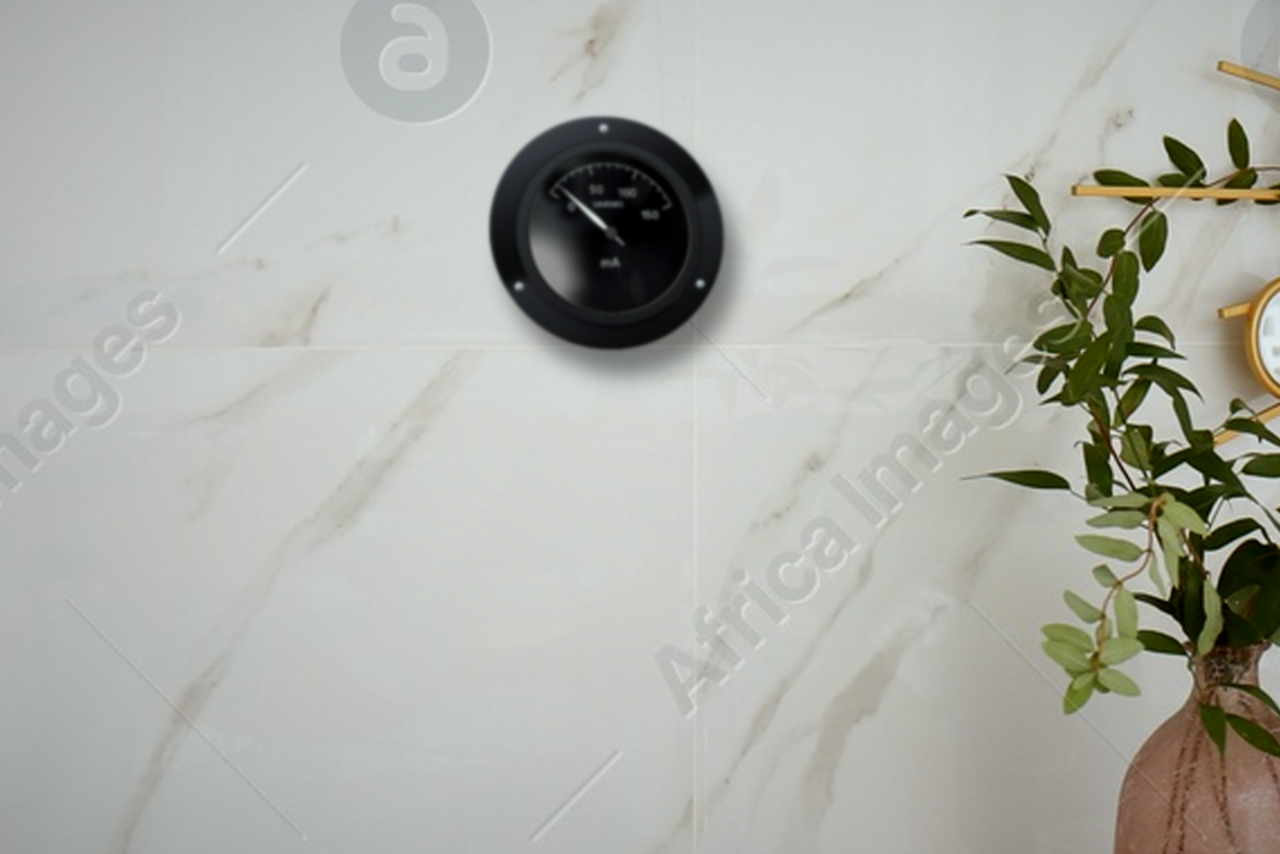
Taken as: 10 (mA)
